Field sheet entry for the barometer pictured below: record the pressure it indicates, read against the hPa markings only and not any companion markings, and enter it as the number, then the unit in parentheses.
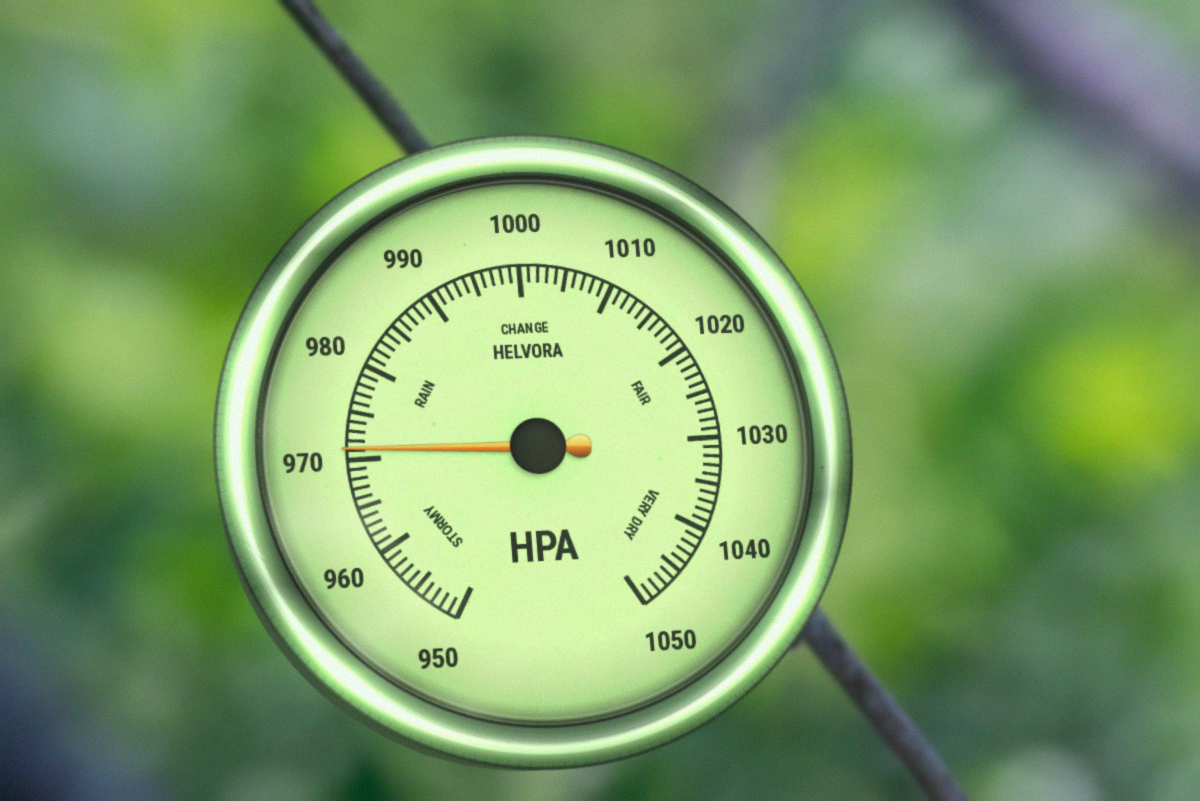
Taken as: 971 (hPa)
